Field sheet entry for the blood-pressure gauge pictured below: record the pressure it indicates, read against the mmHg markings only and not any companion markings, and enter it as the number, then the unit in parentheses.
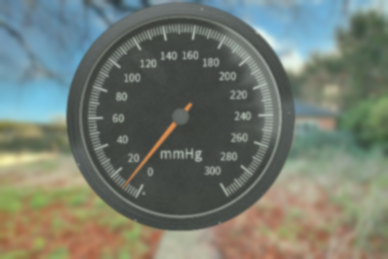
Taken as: 10 (mmHg)
